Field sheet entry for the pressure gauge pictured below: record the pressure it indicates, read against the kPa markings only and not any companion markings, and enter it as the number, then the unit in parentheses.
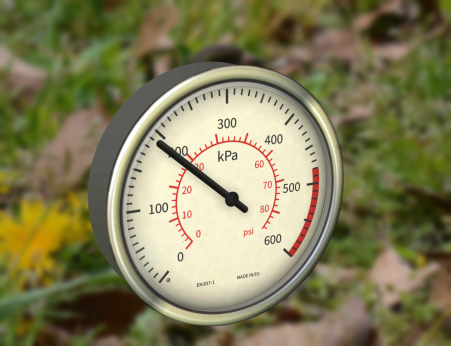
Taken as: 190 (kPa)
